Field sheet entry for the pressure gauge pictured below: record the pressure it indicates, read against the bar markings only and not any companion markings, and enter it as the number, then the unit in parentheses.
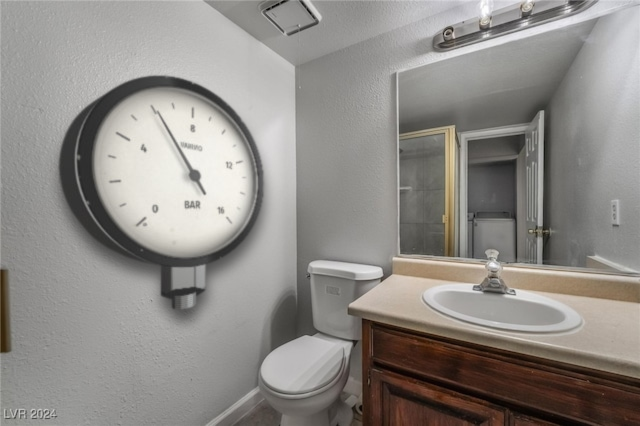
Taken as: 6 (bar)
